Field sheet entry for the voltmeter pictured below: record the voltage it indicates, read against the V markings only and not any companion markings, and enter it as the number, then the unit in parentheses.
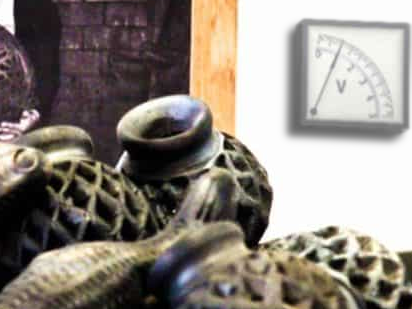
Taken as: 1 (V)
